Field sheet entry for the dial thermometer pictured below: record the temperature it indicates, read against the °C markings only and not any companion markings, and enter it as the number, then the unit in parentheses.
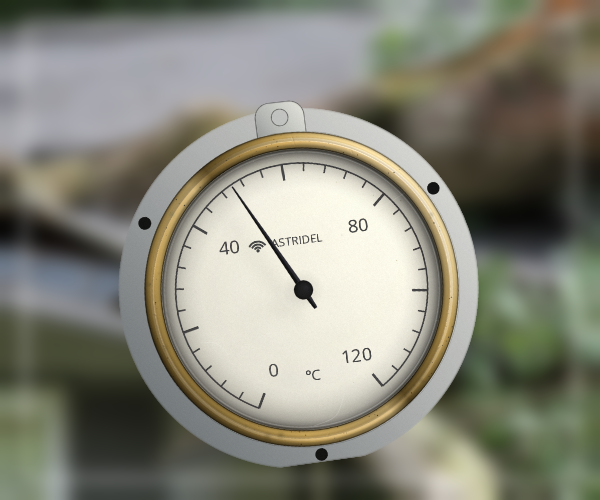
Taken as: 50 (°C)
